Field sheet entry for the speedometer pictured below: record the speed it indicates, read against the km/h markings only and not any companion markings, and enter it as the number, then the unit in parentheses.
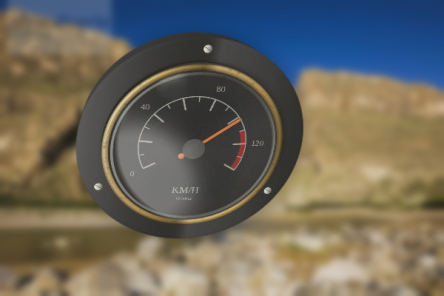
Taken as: 100 (km/h)
